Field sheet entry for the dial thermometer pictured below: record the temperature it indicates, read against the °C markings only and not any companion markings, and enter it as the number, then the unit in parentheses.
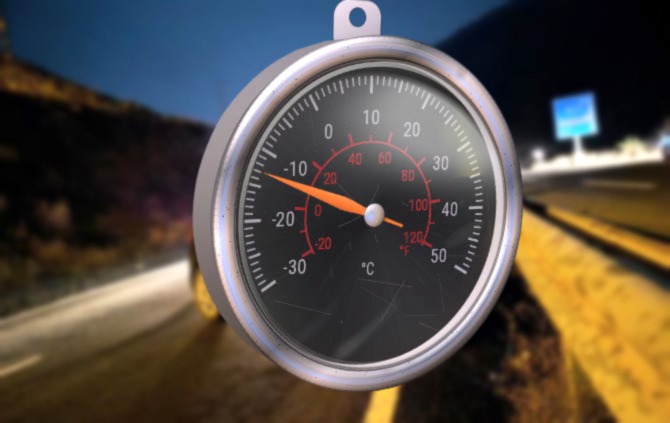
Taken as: -13 (°C)
